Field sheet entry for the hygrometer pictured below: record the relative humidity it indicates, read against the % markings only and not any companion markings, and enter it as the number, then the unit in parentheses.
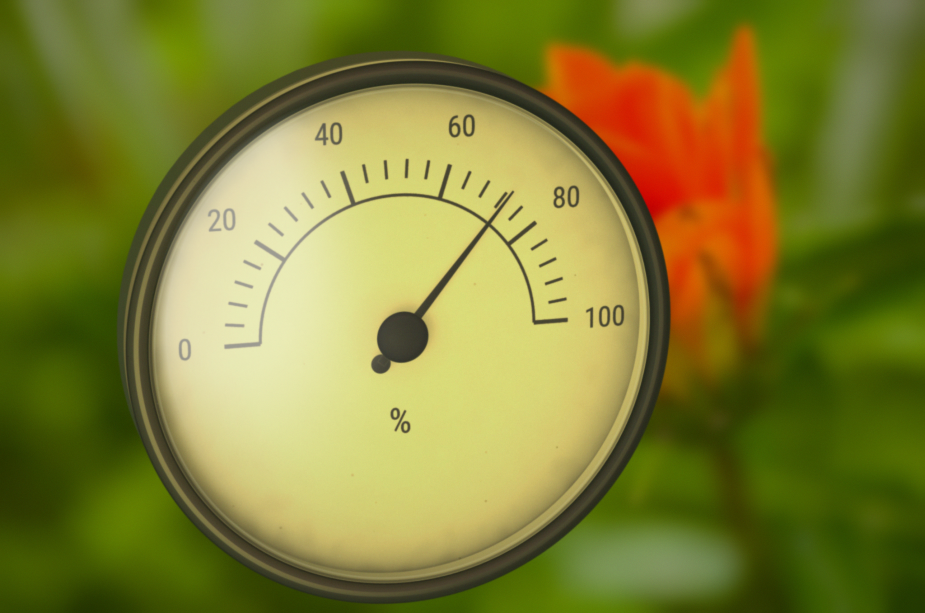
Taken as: 72 (%)
